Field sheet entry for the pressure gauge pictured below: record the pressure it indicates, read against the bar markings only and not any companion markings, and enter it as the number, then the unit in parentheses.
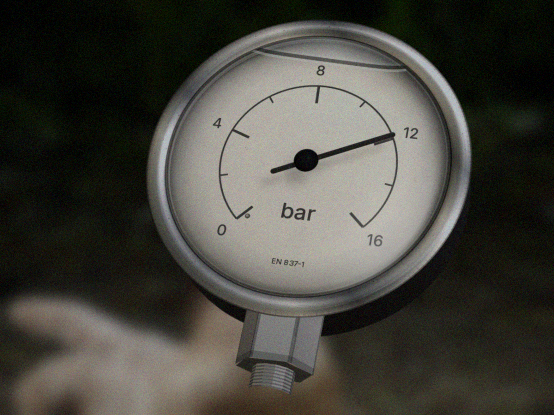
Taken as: 12 (bar)
